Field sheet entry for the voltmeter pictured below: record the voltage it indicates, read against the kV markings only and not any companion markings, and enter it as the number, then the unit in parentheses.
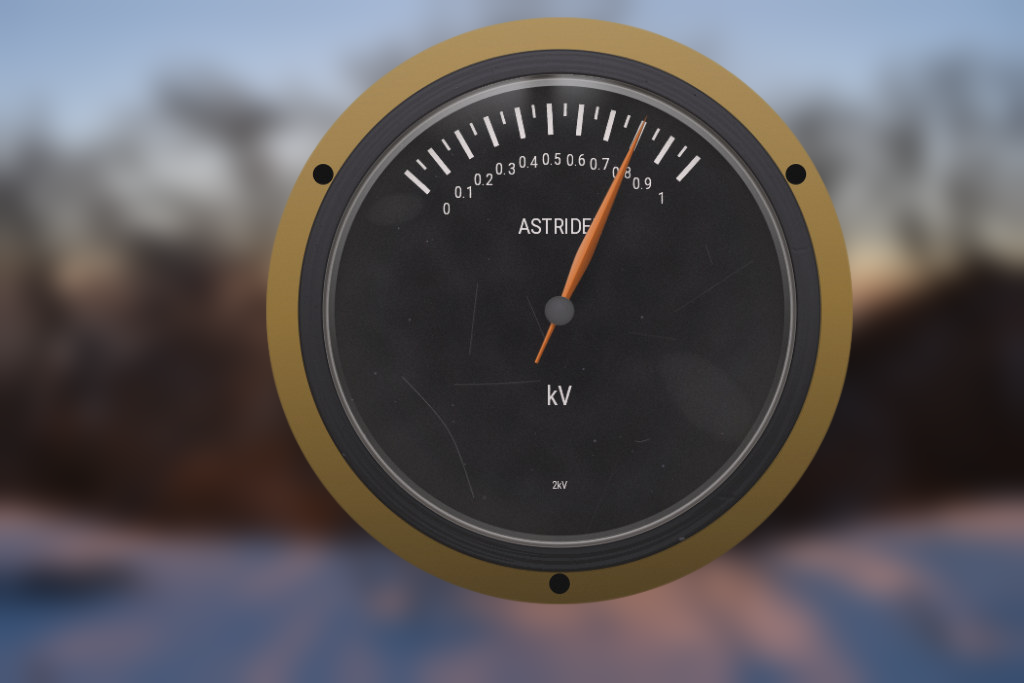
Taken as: 0.8 (kV)
